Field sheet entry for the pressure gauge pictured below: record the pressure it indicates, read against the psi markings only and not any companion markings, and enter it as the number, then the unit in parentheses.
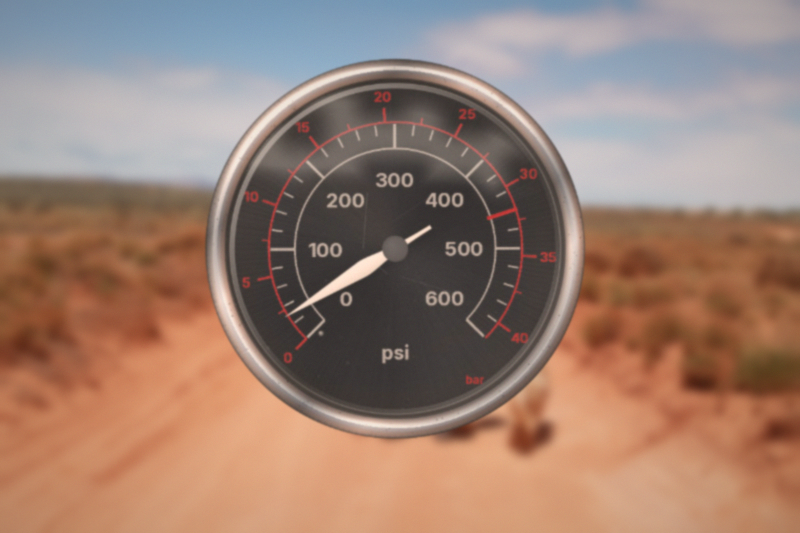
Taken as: 30 (psi)
